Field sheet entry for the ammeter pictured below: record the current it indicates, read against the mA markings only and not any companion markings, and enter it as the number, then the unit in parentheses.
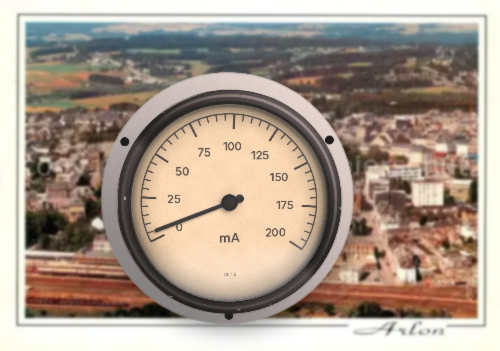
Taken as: 5 (mA)
